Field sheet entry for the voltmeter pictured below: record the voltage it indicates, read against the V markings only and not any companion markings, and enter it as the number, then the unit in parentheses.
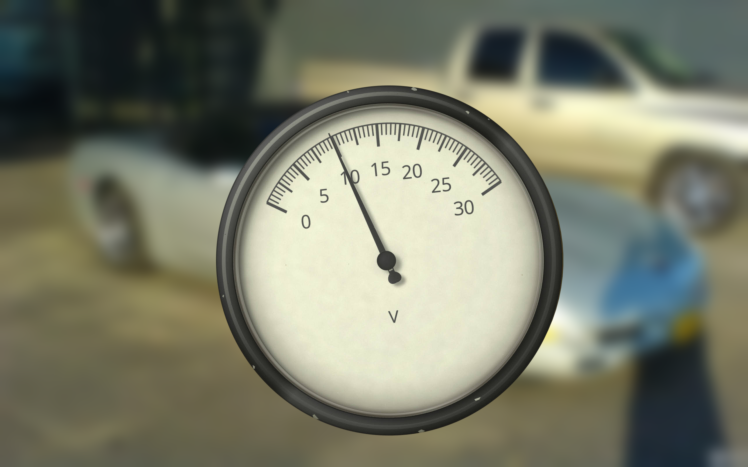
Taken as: 10 (V)
